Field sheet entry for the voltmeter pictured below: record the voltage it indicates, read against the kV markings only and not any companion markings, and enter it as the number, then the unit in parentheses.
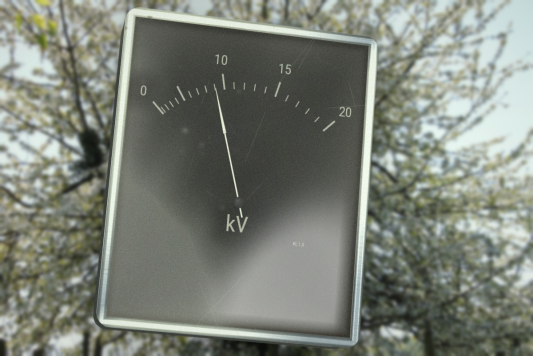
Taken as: 9 (kV)
